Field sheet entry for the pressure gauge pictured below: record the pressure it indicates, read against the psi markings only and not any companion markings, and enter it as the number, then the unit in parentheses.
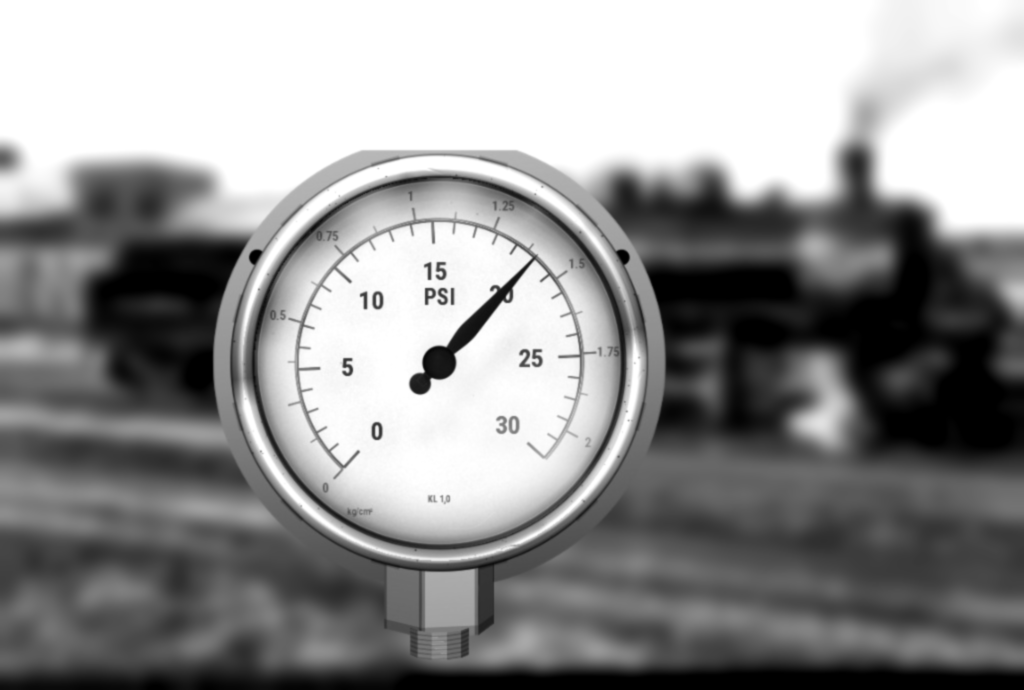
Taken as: 20 (psi)
